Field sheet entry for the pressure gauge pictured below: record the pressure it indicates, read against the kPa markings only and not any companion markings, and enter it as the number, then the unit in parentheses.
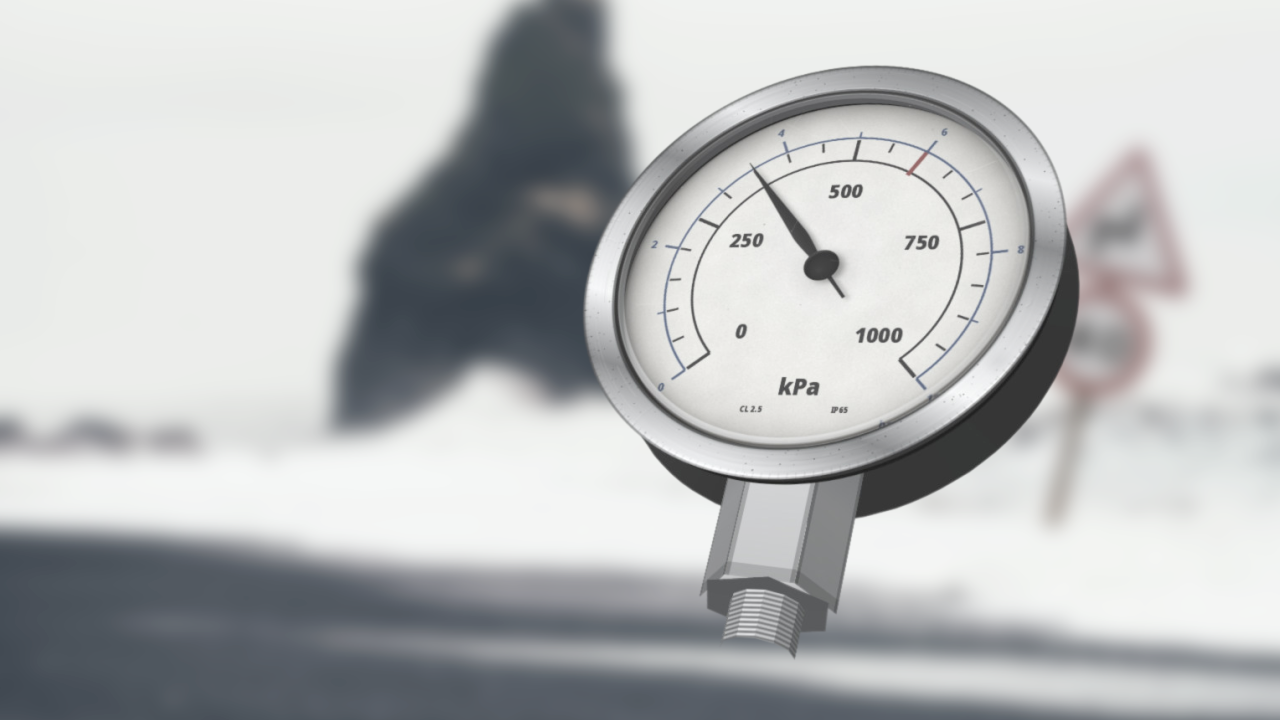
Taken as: 350 (kPa)
